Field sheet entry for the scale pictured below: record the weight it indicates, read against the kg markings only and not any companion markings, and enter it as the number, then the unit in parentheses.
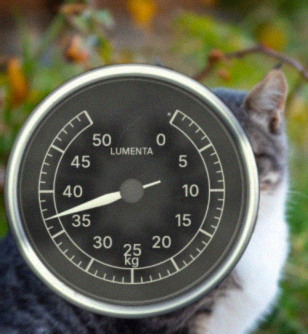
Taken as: 37 (kg)
